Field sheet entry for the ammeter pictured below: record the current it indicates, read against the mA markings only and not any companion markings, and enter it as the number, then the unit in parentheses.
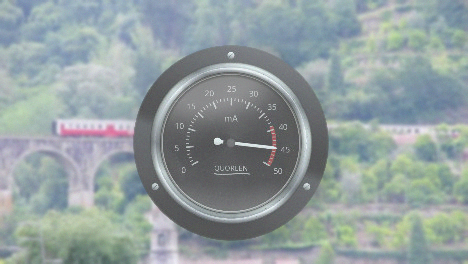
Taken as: 45 (mA)
